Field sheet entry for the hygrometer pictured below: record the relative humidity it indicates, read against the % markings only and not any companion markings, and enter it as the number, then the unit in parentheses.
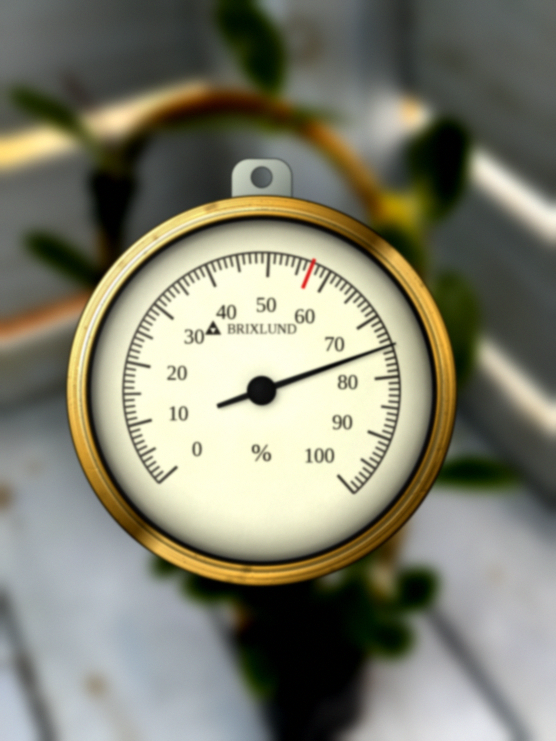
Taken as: 75 (%)
